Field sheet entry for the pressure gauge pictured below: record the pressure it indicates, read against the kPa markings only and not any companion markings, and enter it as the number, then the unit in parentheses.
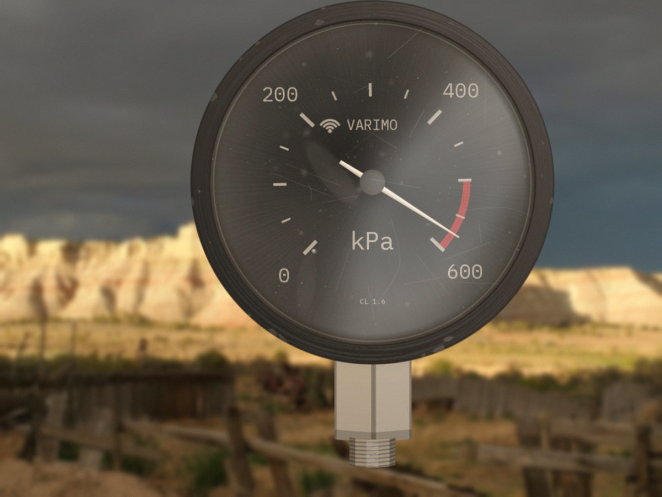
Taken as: 575 (kPa)
